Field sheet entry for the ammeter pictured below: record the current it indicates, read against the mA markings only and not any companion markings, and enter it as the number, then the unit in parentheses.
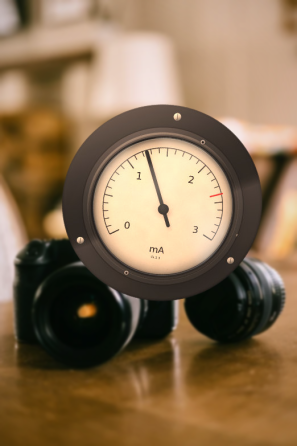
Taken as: 1.25 (mA)
